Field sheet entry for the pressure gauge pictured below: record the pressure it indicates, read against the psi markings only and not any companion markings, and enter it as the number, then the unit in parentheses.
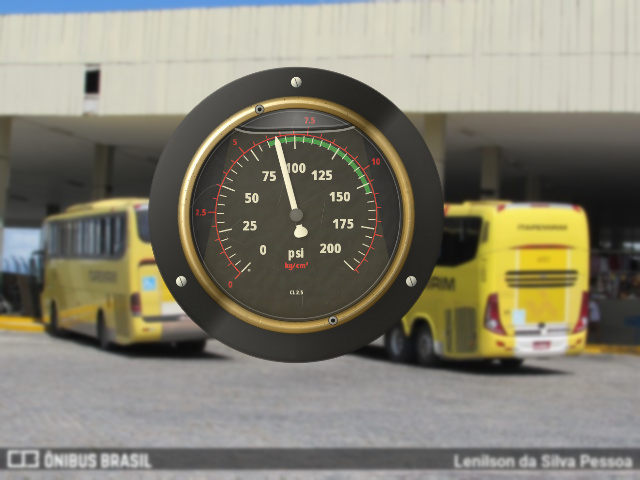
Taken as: 90 (psi)
